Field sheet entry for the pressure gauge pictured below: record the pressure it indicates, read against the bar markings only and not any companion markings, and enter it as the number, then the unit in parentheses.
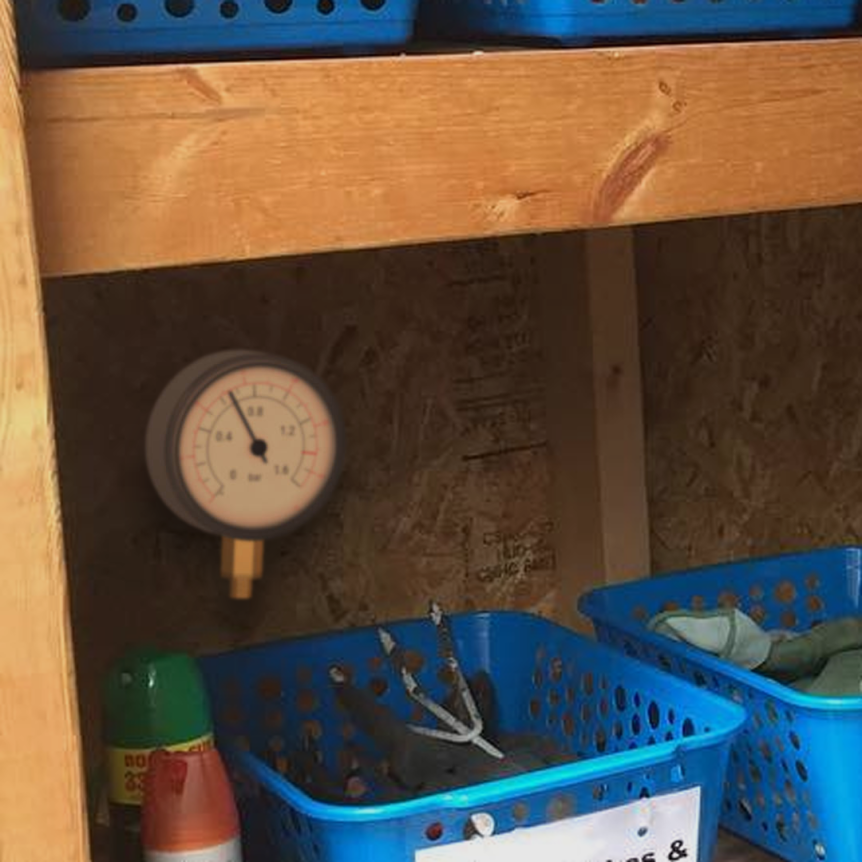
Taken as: 0.65 (bar)
